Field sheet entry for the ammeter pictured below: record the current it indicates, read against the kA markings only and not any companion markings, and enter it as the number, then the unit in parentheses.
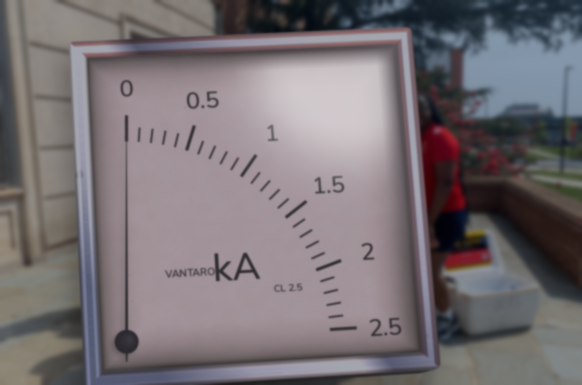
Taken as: 0 (kA)
